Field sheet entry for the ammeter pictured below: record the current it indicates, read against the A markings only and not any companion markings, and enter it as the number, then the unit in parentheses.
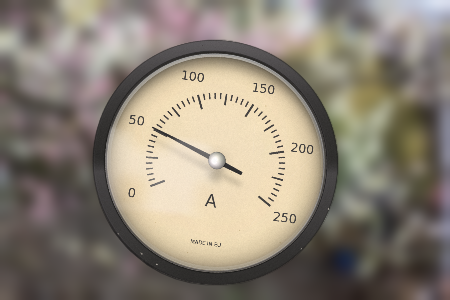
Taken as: 50 (A)
